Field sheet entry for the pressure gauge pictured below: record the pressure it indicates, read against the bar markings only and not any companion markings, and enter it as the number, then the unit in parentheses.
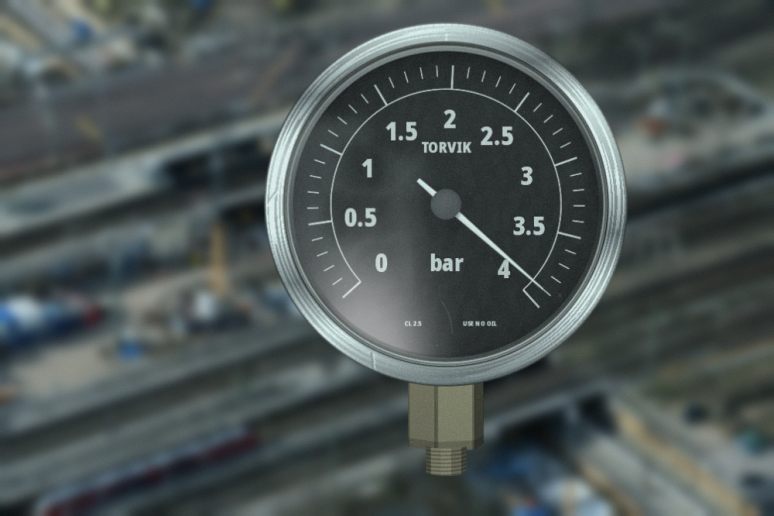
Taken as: 3.9 (bar)
